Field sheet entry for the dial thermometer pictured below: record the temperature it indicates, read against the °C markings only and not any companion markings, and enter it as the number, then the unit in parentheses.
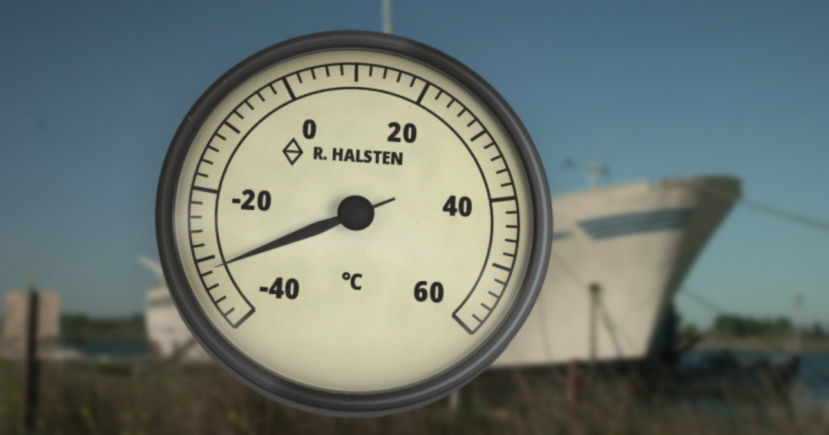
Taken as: -32 (°C)
